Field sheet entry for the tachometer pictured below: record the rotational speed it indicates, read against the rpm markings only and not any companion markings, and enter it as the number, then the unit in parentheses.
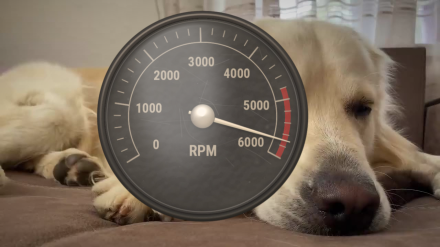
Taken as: 5700 (rpm)
